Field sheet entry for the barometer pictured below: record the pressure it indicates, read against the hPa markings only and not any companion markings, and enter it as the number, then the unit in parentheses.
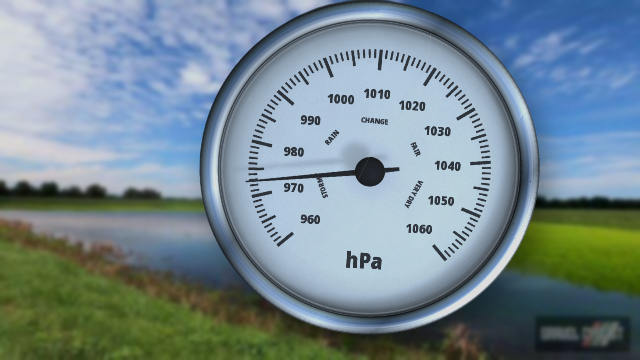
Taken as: 973 (hPa)
